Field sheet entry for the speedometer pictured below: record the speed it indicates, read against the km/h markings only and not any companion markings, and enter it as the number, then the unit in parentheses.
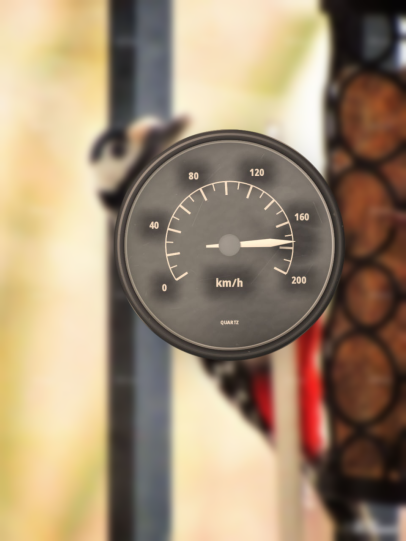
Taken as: 175 (km/h)
